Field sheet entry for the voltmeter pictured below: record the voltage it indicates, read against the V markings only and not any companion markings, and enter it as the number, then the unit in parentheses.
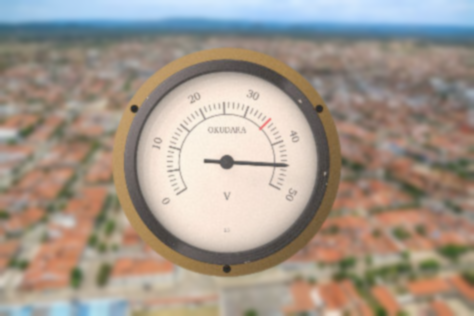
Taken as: 45 (V)
